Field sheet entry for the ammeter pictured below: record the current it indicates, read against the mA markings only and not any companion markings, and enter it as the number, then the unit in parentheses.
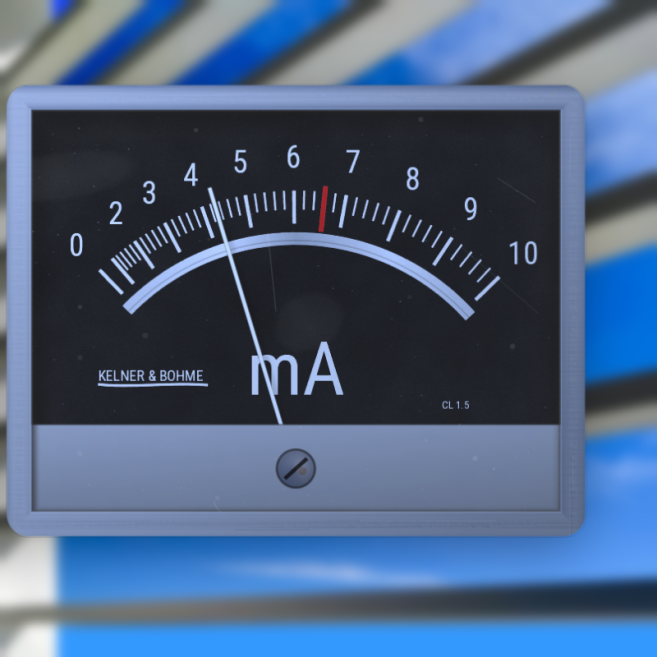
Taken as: 4.3 (mA)
